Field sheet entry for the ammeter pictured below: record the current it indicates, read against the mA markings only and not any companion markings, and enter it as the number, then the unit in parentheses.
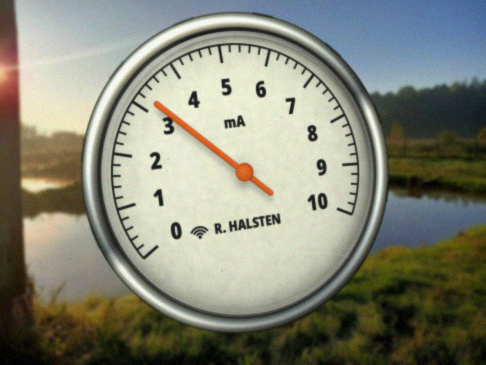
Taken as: 3.2 (mA)
